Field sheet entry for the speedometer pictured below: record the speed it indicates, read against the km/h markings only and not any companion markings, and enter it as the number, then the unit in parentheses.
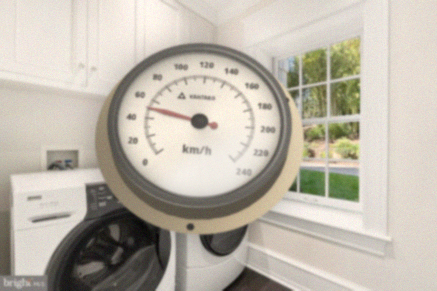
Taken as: 50 (km/h)
